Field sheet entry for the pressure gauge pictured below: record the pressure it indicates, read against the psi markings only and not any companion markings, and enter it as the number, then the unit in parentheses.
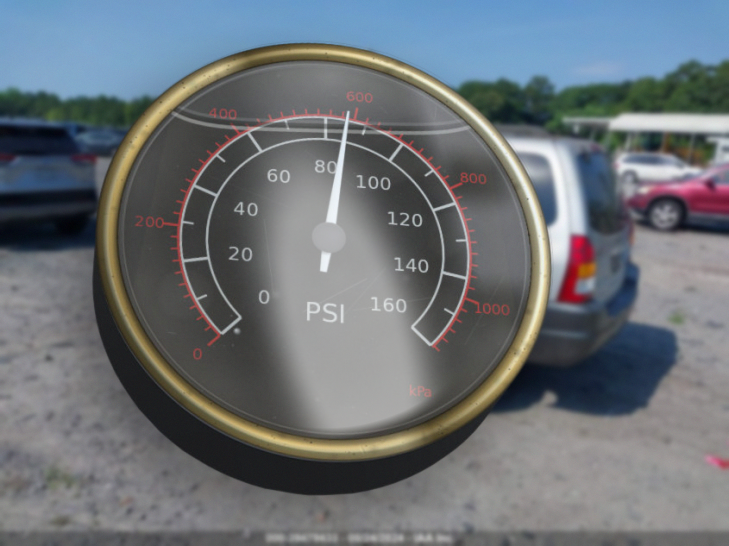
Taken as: 85 (psi)
